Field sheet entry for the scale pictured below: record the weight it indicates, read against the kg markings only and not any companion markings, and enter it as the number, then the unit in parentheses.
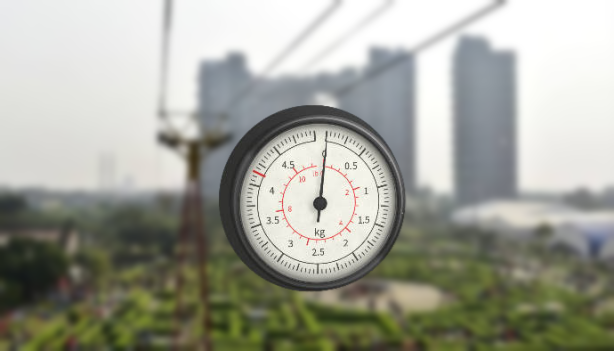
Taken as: 0 (kg)
